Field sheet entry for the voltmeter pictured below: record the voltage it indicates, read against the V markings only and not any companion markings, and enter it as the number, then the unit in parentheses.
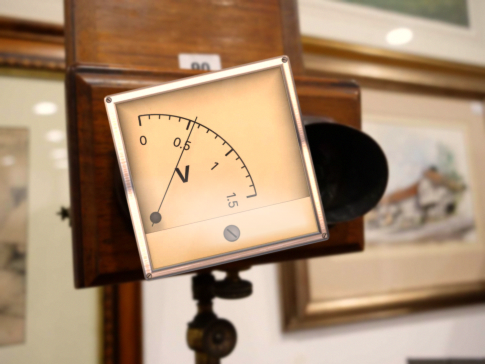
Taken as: 0.55 (V)
